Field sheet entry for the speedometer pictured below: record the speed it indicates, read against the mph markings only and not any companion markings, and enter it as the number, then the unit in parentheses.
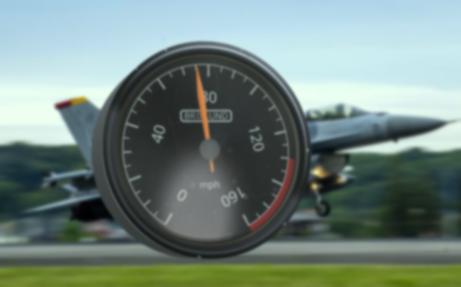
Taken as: 75 (mph)
